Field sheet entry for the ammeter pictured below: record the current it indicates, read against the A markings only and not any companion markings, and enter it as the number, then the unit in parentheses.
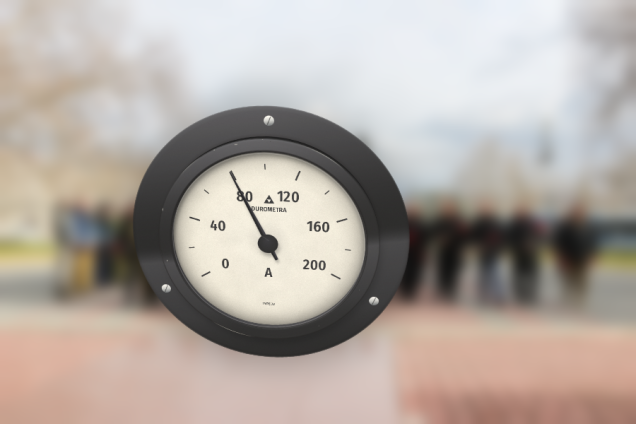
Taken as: 80 (A)
